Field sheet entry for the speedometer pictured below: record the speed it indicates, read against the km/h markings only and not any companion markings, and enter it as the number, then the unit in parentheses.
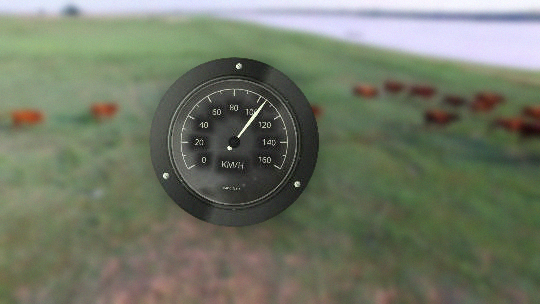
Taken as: 105 (km/h)
